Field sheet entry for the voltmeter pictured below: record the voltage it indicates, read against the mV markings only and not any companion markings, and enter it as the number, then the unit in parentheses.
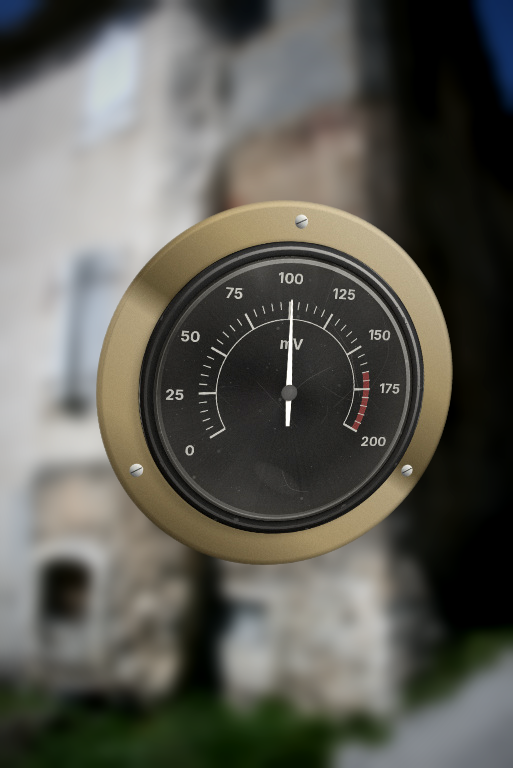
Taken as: 100 (mV)
